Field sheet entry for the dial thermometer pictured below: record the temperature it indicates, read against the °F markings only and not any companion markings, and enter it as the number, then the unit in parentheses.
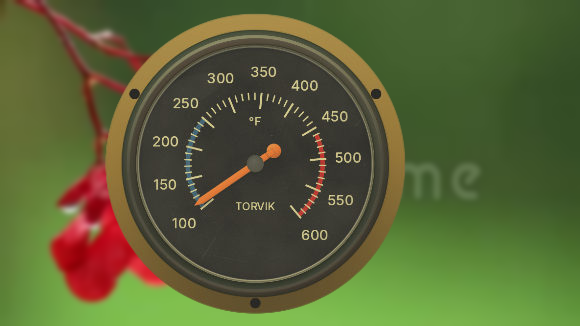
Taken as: 110 (°F)
